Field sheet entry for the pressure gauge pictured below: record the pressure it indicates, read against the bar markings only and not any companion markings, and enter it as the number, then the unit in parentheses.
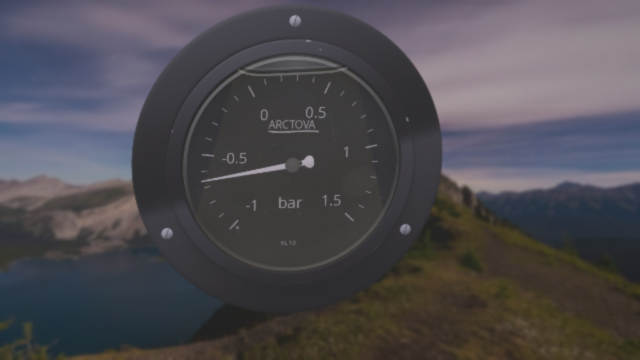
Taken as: -0.65 (bar)
